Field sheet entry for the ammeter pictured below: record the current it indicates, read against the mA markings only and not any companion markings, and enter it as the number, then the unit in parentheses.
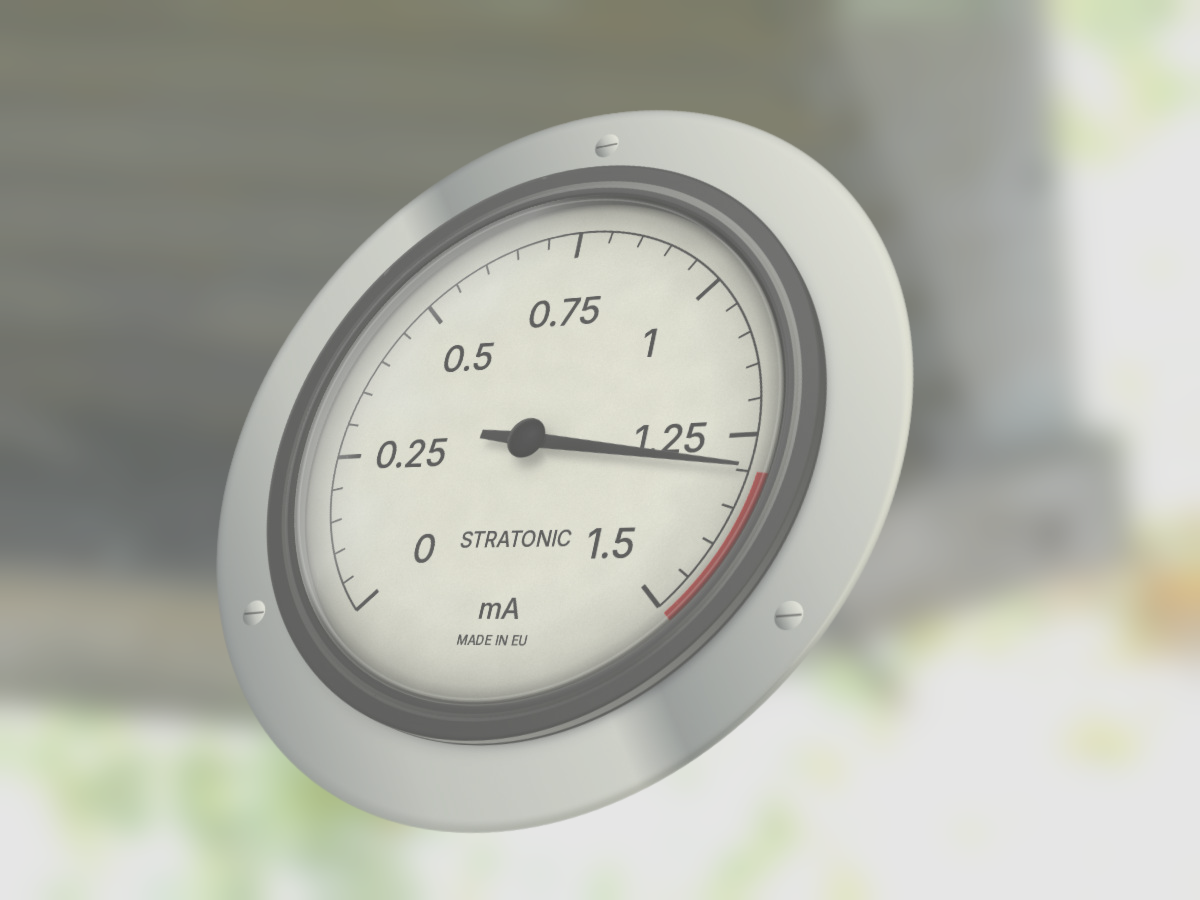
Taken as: 1.3 (mA)
